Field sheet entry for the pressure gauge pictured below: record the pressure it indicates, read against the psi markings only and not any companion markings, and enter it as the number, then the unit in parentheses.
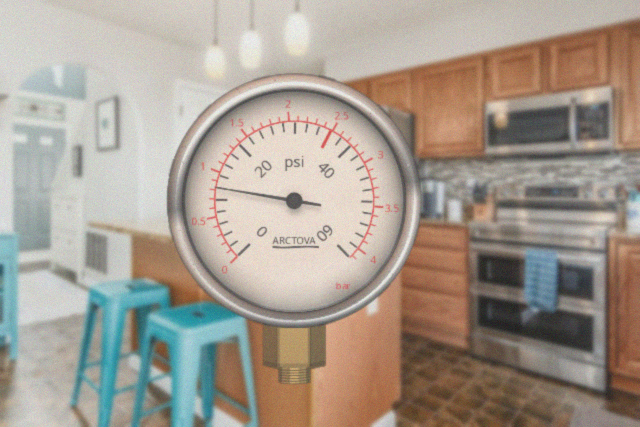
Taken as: 12 (psi)
